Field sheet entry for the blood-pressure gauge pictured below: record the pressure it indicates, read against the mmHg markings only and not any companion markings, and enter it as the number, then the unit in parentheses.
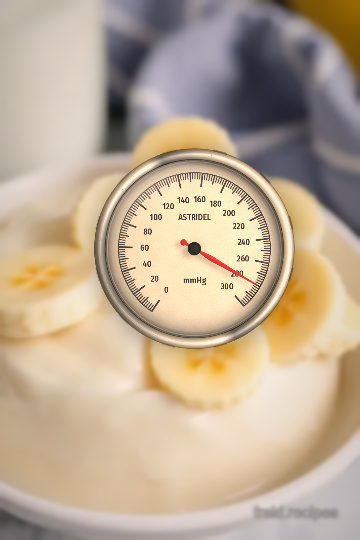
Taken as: 280 (mmHg)
